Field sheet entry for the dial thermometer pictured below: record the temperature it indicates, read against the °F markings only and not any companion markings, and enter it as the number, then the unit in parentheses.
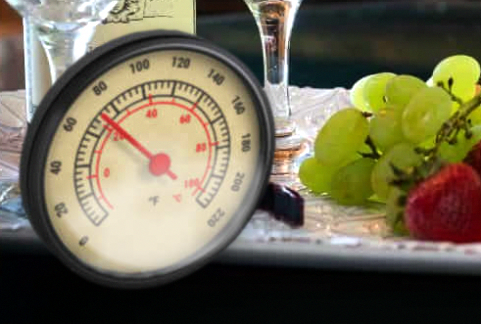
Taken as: 72 (°F)
